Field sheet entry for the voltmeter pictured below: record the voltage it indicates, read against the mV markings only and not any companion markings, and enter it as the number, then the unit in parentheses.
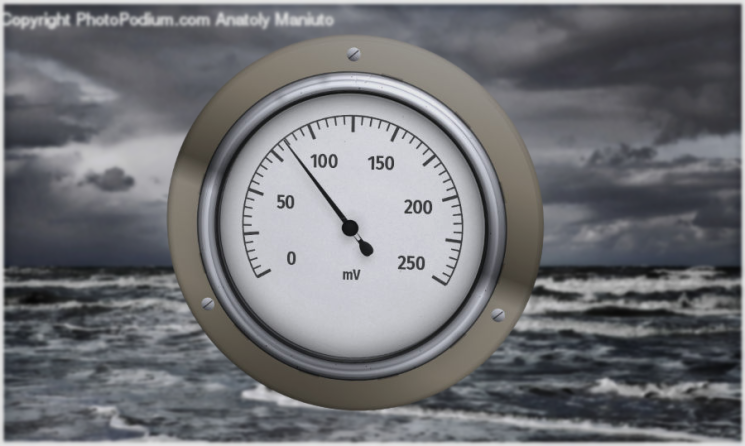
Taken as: 85 (mV)
